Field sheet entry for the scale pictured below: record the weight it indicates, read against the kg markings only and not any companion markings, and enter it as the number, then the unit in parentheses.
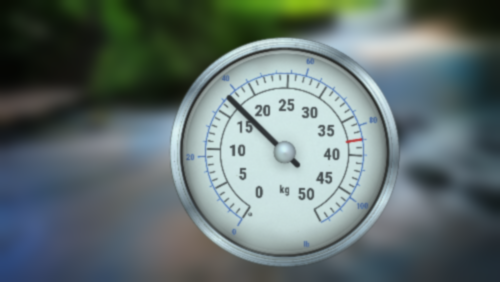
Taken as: 17 (kg)
